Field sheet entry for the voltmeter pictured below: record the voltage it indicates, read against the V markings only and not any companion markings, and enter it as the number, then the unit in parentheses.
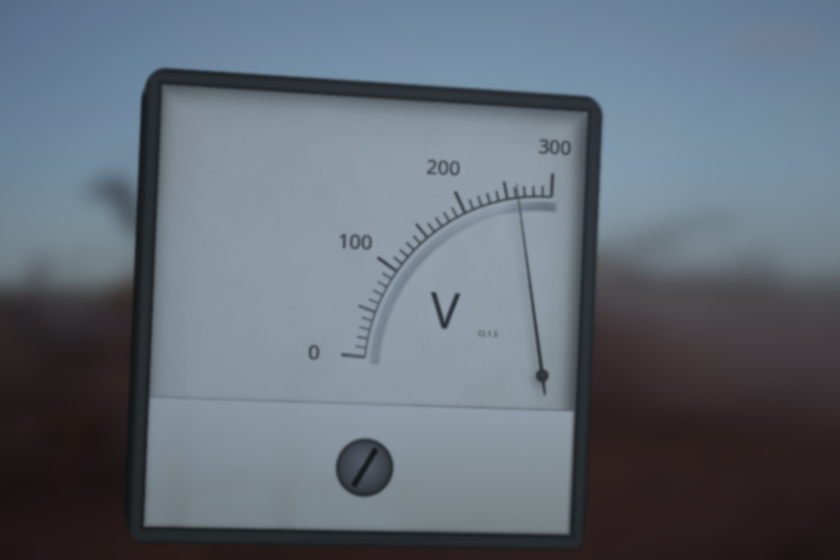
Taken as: 260 (V)
